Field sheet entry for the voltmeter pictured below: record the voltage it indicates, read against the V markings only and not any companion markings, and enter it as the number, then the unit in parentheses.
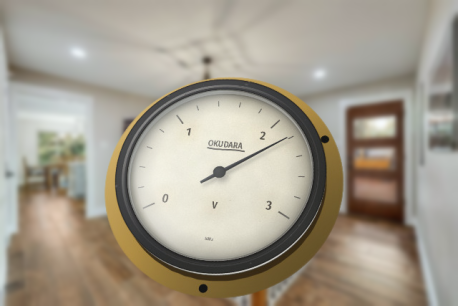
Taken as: 2.2 (V)
